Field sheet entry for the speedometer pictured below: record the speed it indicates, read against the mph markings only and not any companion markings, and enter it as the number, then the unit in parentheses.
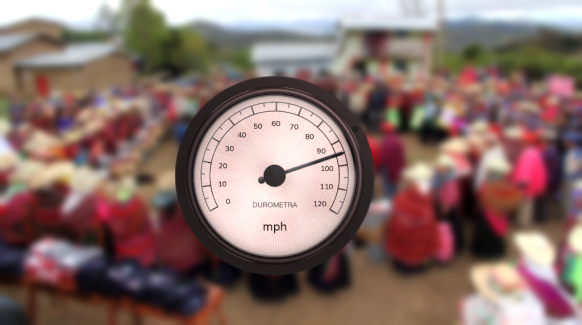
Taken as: 95 (mph)
